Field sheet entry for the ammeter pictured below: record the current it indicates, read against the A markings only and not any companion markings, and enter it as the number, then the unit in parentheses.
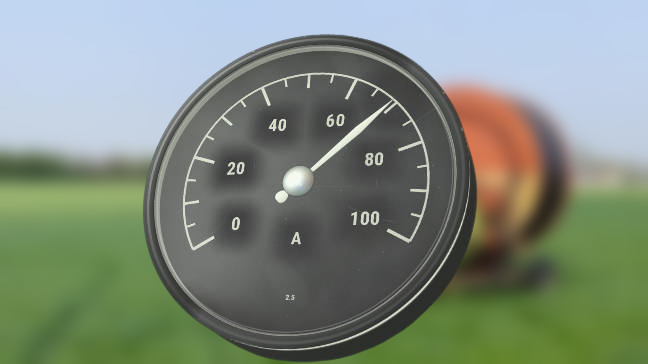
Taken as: 70 (A)
